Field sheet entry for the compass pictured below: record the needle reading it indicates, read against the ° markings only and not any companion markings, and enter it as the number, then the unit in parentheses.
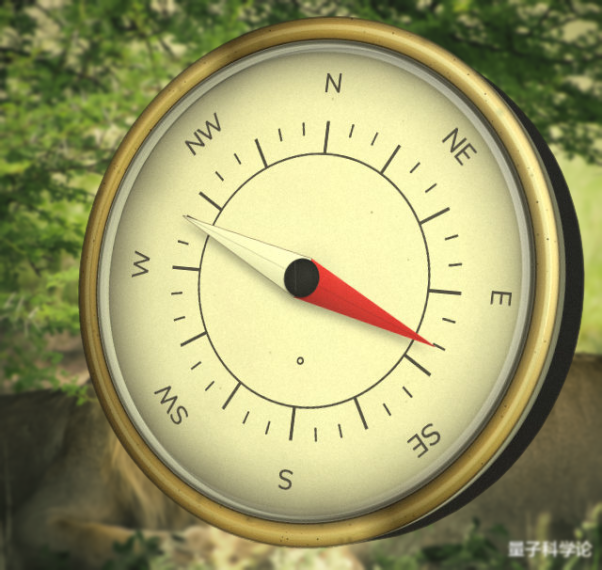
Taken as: 110 (°)
